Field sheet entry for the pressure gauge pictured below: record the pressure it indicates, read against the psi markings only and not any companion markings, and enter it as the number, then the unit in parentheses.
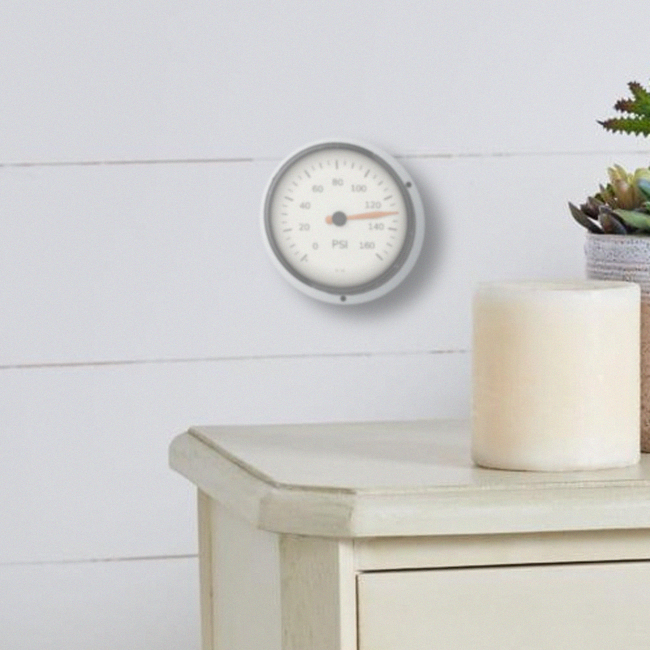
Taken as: 130 (psi)
